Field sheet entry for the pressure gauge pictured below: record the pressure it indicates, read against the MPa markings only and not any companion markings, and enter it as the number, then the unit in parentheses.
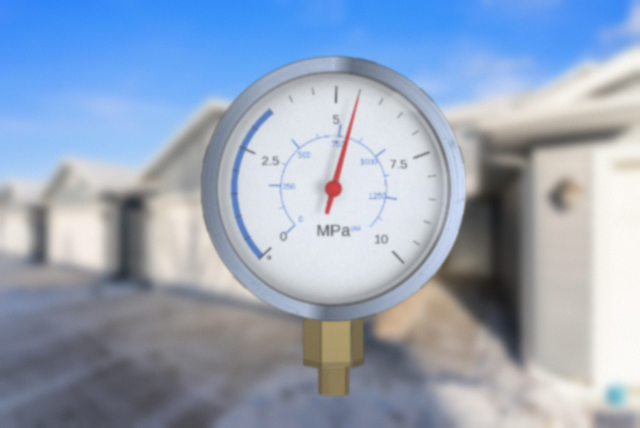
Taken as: 5.5 (MPa)
